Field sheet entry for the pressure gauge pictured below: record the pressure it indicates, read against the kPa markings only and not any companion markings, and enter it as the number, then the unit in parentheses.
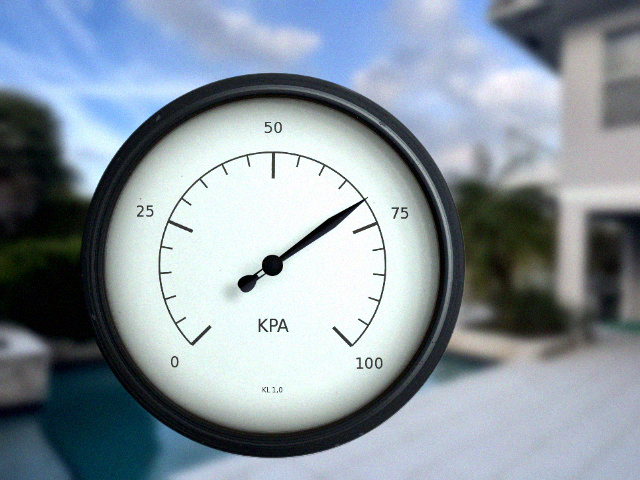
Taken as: 70 (kPa)
